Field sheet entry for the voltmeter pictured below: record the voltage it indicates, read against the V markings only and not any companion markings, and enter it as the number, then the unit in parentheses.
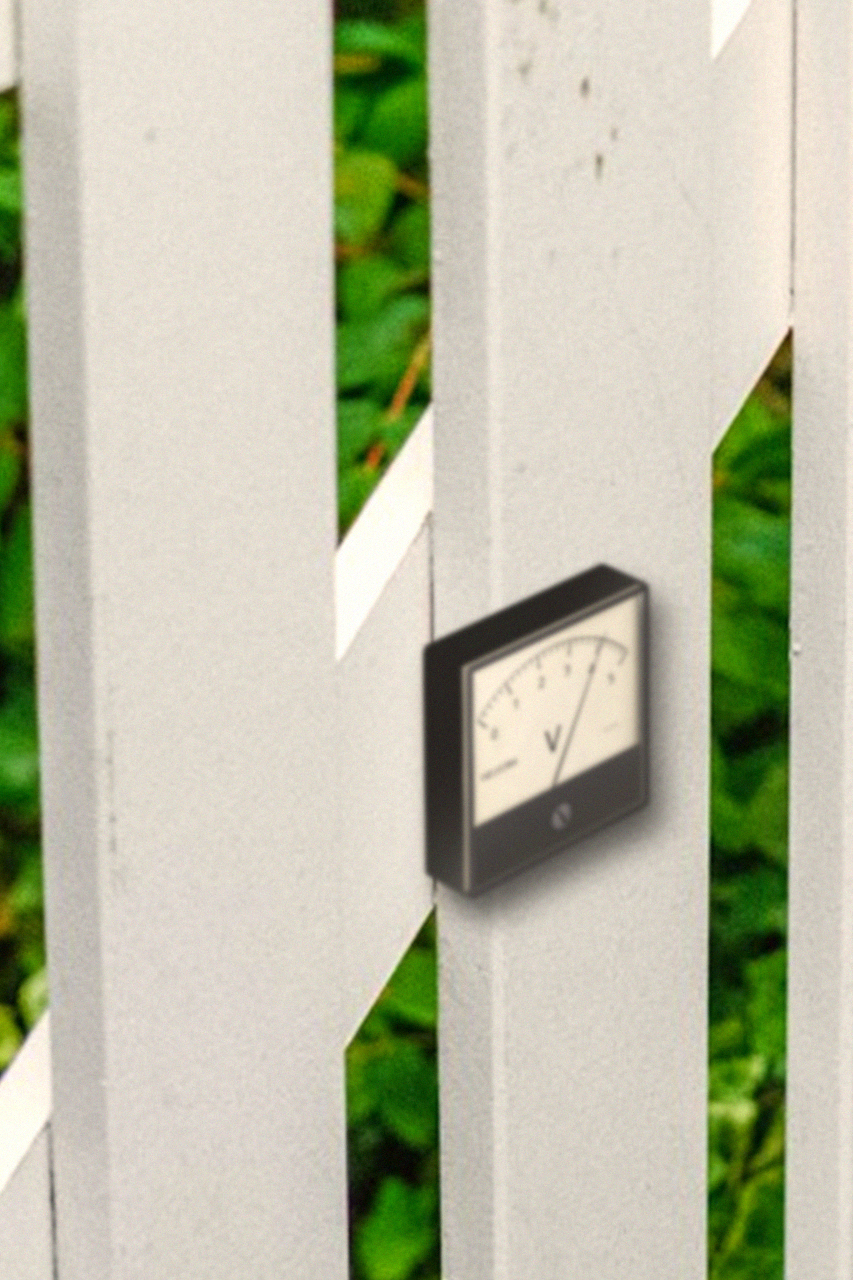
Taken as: 4 (V)
